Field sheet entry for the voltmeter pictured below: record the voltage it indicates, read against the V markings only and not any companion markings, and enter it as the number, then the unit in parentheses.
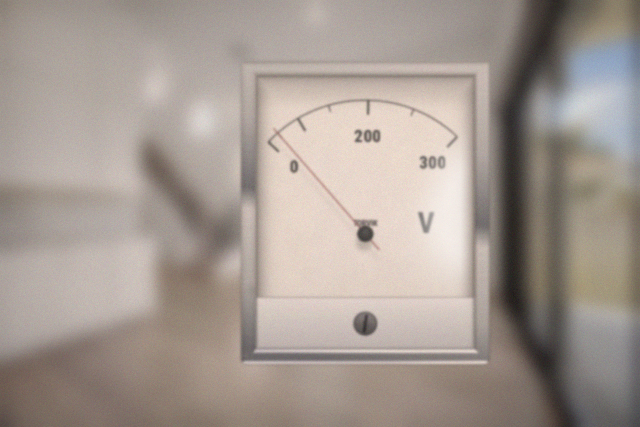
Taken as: 50 (V)
